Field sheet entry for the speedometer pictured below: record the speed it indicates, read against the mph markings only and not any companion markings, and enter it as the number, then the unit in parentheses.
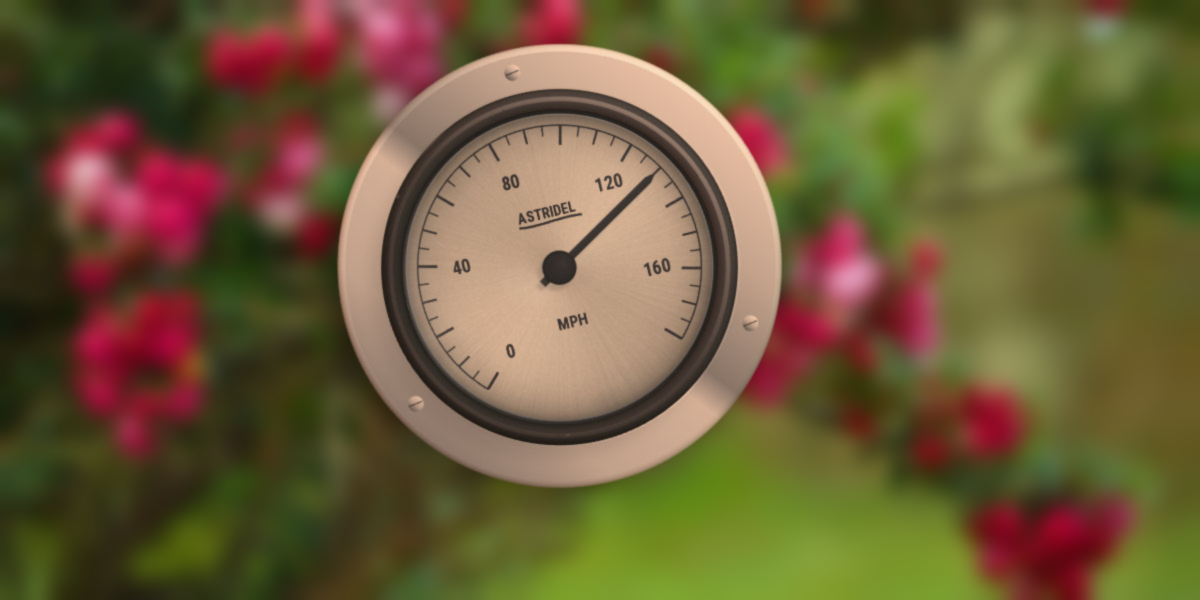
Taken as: 130 (mph)
